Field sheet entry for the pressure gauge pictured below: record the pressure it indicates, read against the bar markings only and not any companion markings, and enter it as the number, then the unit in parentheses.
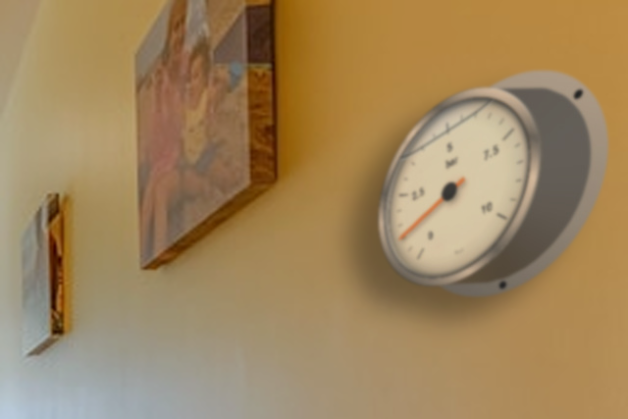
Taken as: 1 (bar)
